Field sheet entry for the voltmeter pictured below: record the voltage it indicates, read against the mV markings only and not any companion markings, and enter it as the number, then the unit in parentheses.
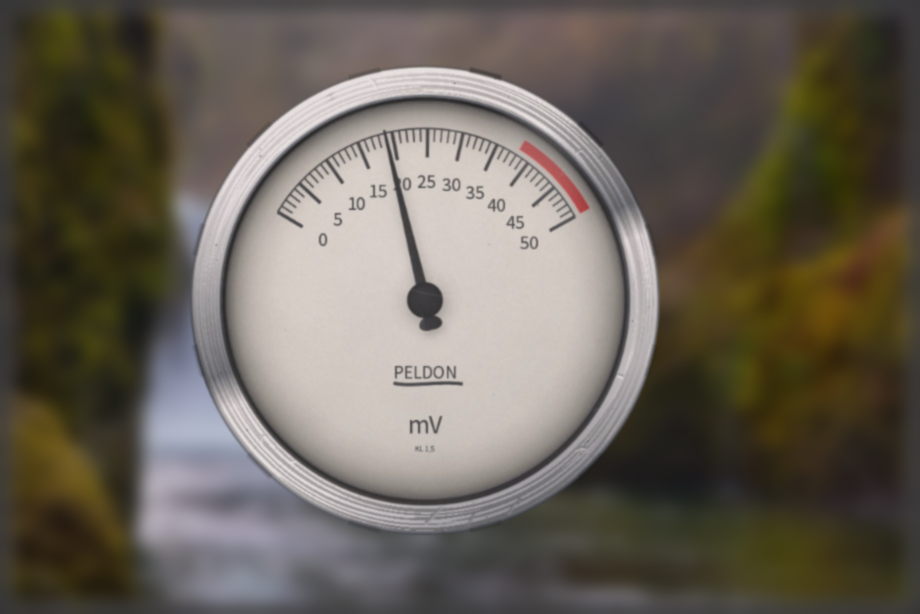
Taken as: 19 (mV)
